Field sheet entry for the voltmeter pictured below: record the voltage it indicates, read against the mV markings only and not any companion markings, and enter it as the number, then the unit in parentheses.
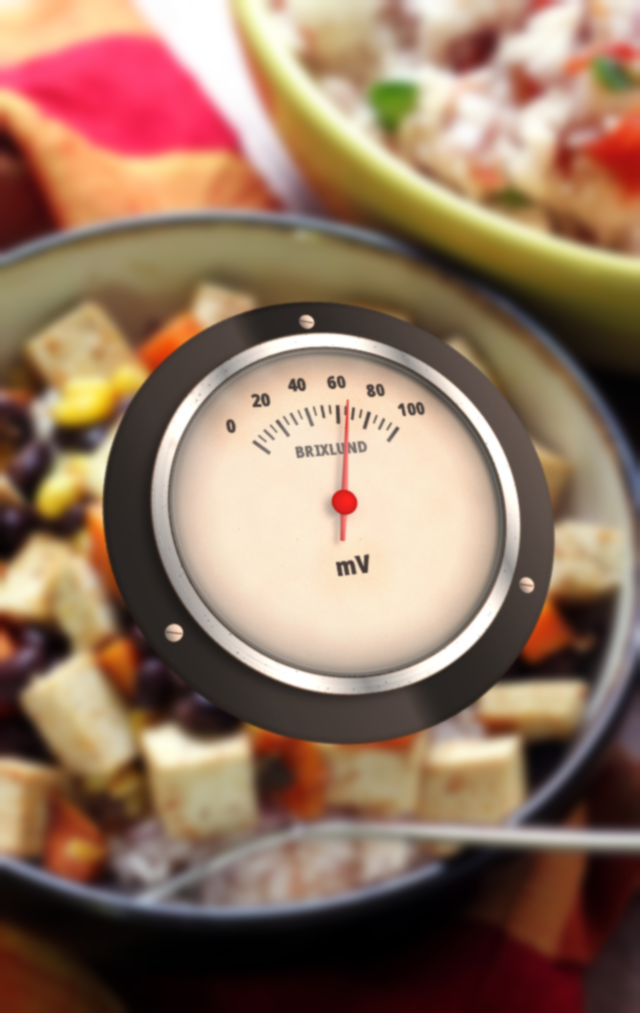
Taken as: 65 (mV)
